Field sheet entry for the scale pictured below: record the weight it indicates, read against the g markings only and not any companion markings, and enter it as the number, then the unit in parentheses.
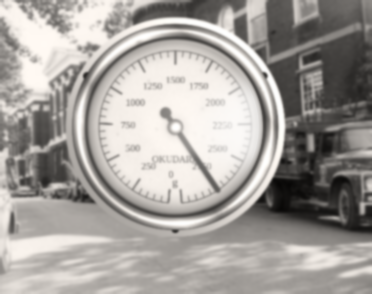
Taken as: 2750 (g)
